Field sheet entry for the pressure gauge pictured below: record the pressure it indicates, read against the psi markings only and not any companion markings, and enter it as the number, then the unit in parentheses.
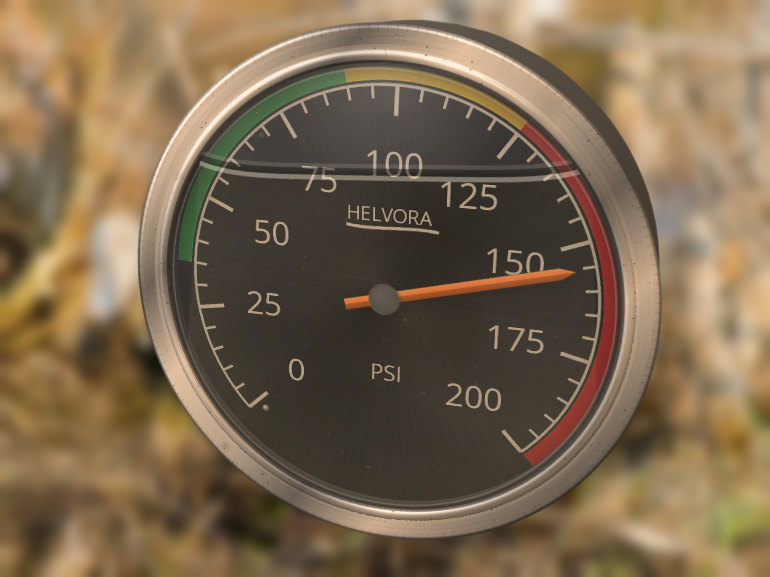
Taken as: 155 (psi)
